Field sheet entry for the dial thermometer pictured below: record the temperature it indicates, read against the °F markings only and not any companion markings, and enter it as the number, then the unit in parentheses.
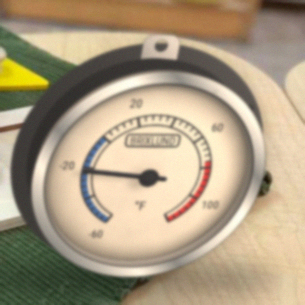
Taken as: -20 (°F)
